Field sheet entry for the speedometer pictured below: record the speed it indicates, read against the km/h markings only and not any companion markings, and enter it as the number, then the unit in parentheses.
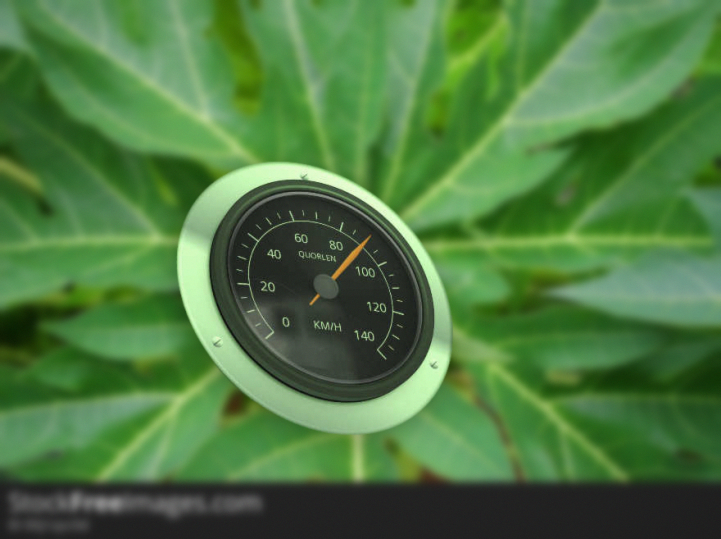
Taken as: 90 (km/h)
